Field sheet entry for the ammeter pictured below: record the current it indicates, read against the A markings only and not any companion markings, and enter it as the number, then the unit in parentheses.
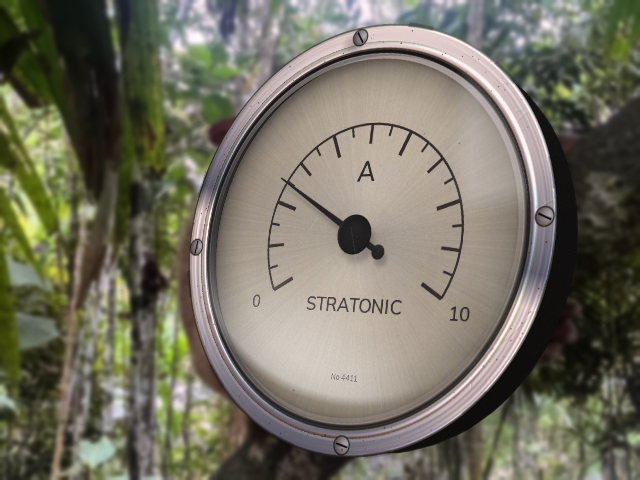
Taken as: 2.5 (A)
